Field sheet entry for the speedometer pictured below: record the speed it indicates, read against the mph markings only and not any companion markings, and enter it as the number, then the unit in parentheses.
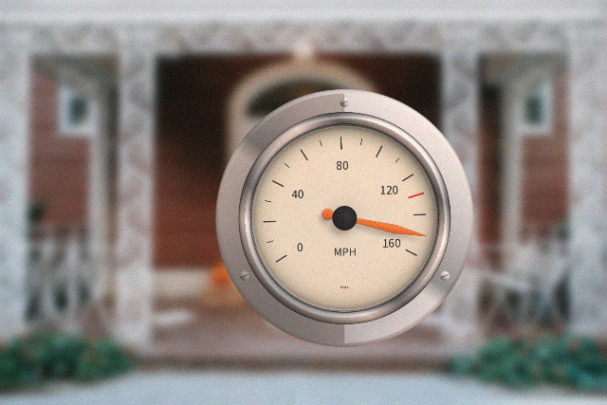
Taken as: 150 (mph)
